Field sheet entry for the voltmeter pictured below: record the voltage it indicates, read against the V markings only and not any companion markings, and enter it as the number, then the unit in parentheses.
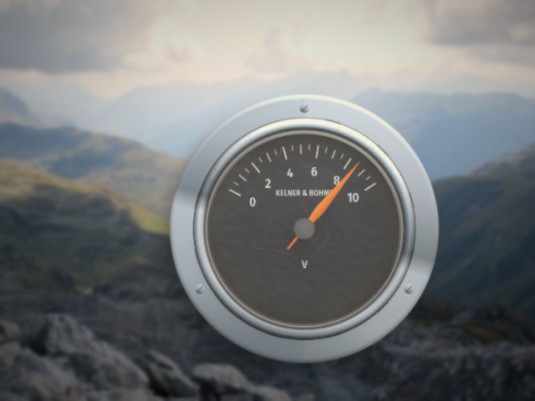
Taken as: 8.5 (V)
